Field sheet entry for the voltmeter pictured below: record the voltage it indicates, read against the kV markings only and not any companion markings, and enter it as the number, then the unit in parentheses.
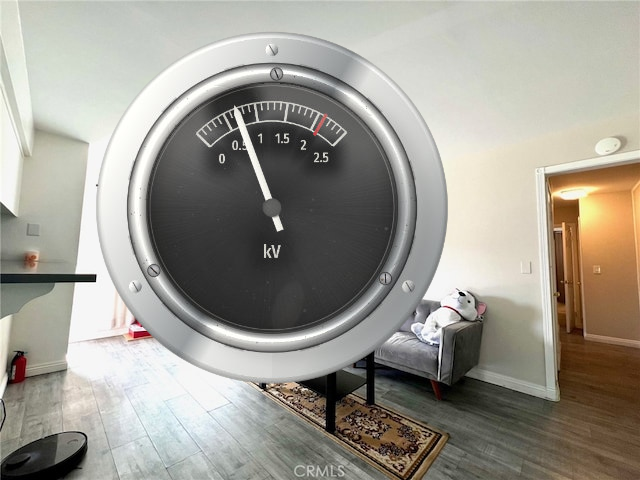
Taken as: 0.7 (kV)
